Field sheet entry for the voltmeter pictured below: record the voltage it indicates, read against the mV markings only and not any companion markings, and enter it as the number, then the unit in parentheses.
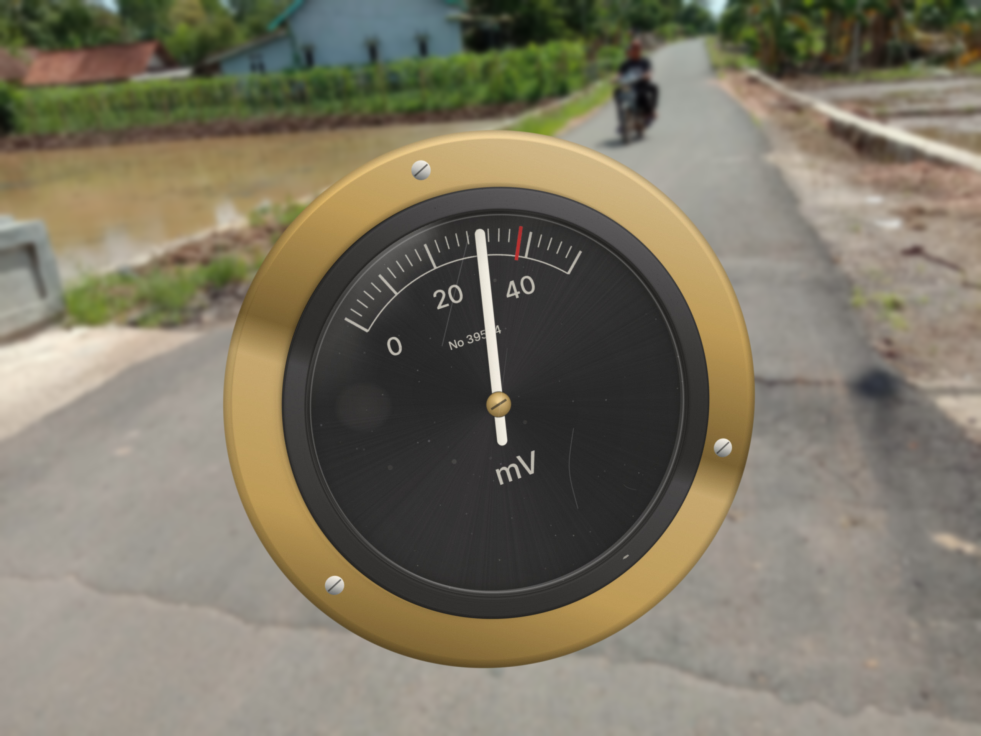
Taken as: 30 (mV)
